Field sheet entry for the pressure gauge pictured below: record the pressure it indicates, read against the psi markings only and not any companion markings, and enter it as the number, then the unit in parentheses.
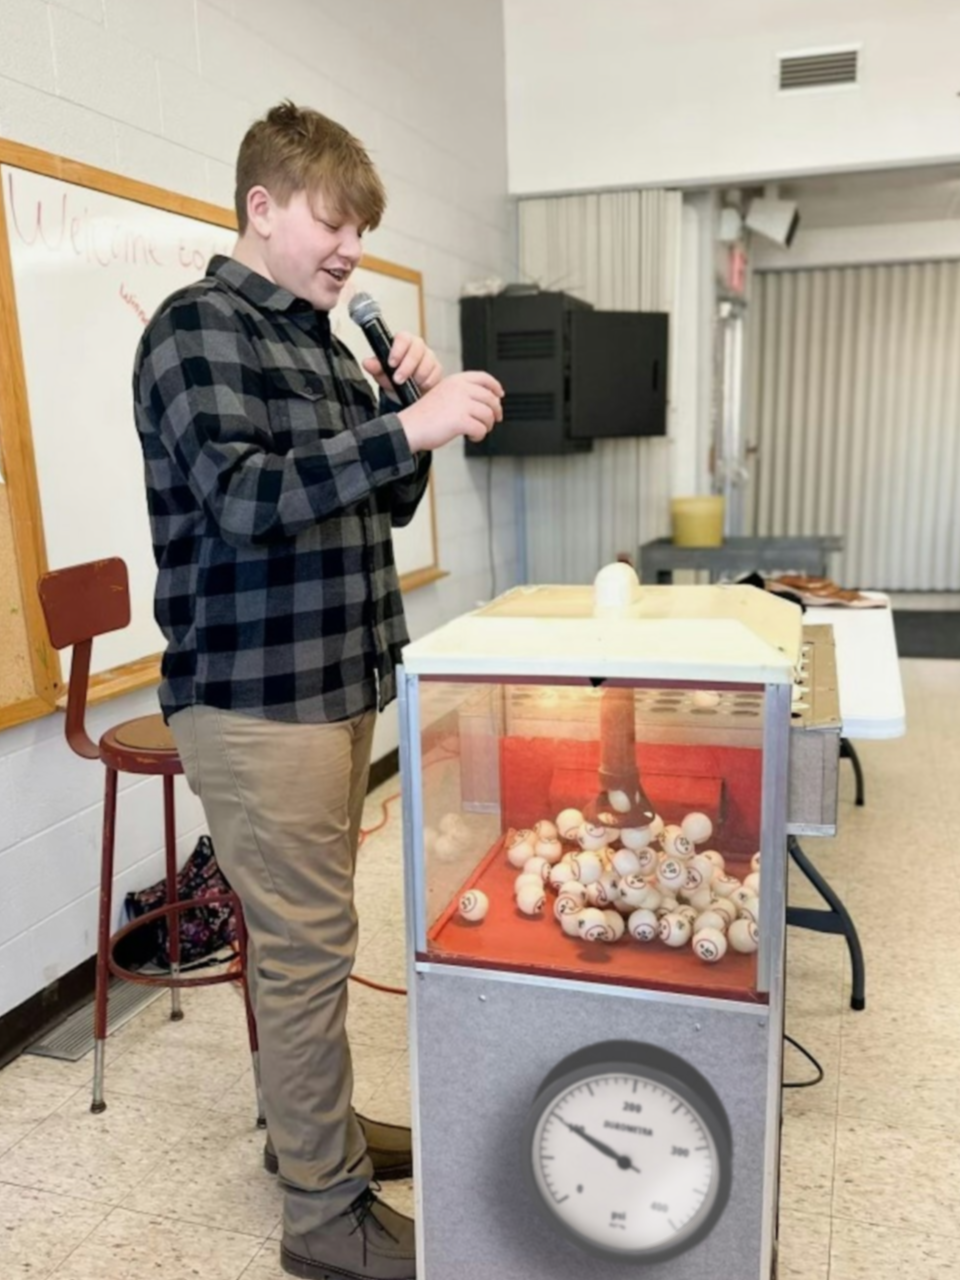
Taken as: 100 (psi)
